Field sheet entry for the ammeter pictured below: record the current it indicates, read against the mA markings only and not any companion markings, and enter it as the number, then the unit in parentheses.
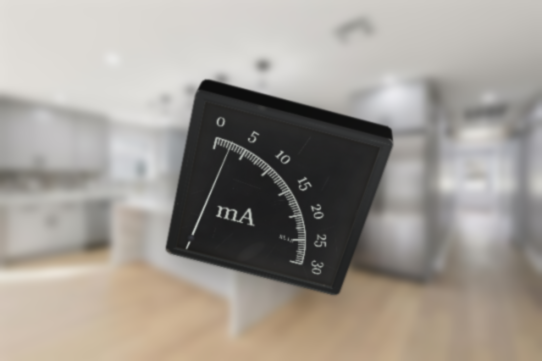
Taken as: 2.5 (mA)
